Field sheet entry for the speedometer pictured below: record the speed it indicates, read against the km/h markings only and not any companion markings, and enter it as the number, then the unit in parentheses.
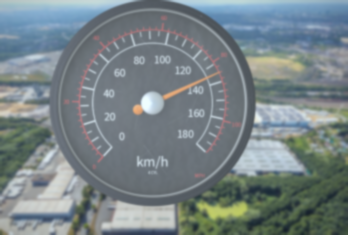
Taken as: 135 (km/h)
